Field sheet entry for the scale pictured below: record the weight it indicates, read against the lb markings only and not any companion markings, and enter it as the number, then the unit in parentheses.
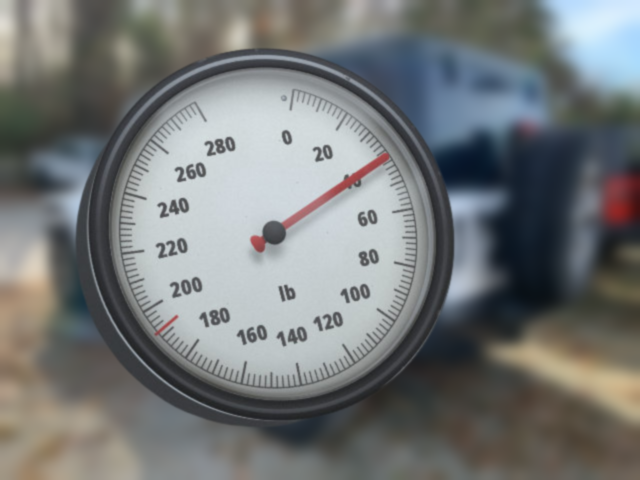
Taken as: 40 (lb)
